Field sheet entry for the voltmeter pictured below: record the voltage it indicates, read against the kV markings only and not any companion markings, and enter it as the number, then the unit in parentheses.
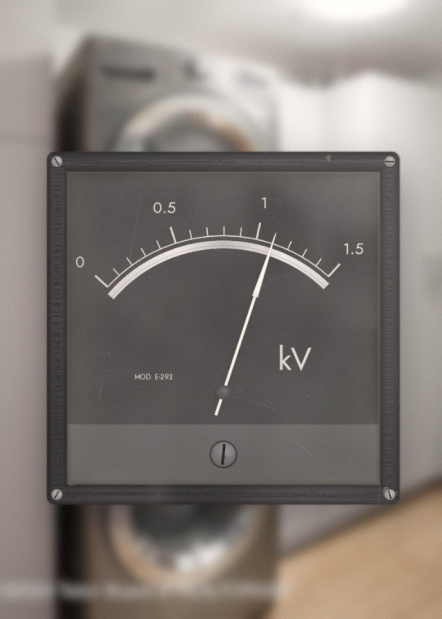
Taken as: 1.1 (kV)
